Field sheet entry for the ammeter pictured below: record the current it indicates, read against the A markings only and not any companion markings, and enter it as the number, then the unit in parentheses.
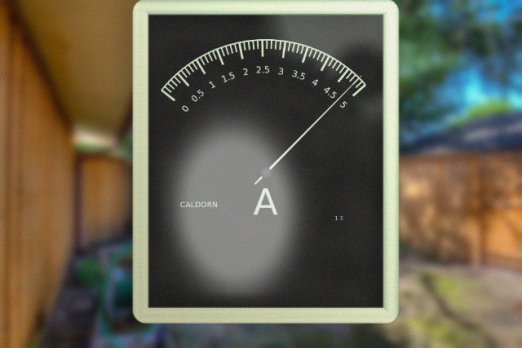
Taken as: 4.8 (A)
